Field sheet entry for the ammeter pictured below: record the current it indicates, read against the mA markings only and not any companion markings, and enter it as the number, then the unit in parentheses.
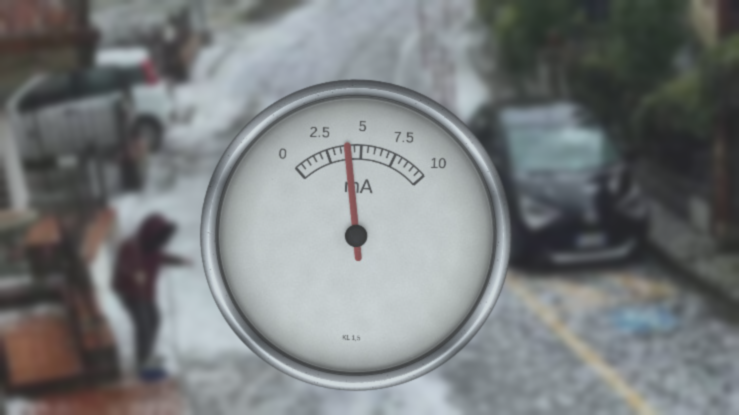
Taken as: 4 (mA)
